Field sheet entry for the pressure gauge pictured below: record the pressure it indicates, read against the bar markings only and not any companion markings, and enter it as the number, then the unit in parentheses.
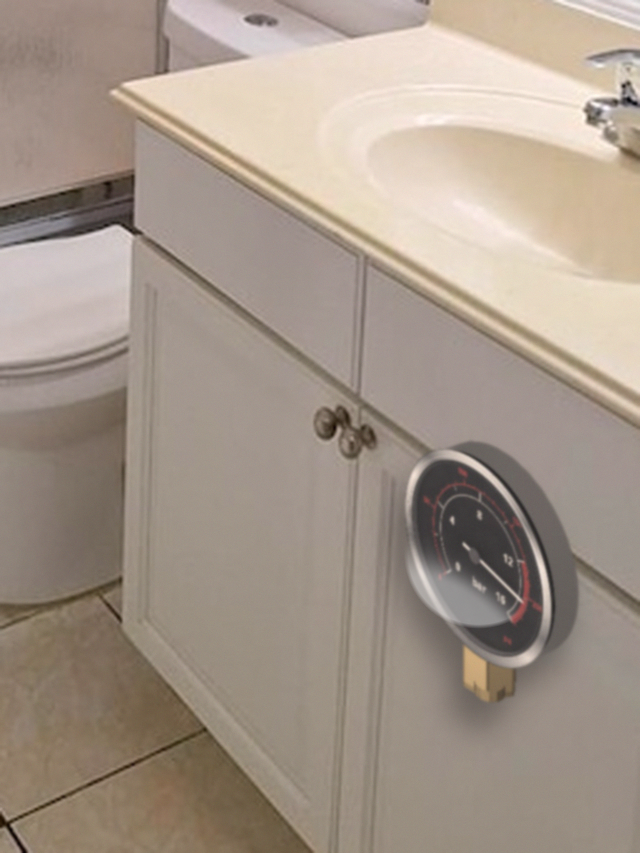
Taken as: 14 (bar)
